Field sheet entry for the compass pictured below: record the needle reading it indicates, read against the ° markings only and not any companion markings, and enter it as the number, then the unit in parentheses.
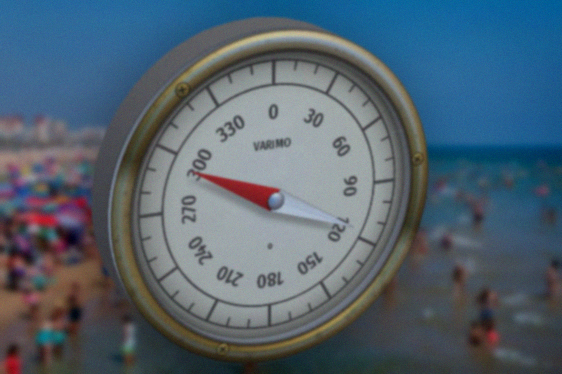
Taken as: 295 (°)
